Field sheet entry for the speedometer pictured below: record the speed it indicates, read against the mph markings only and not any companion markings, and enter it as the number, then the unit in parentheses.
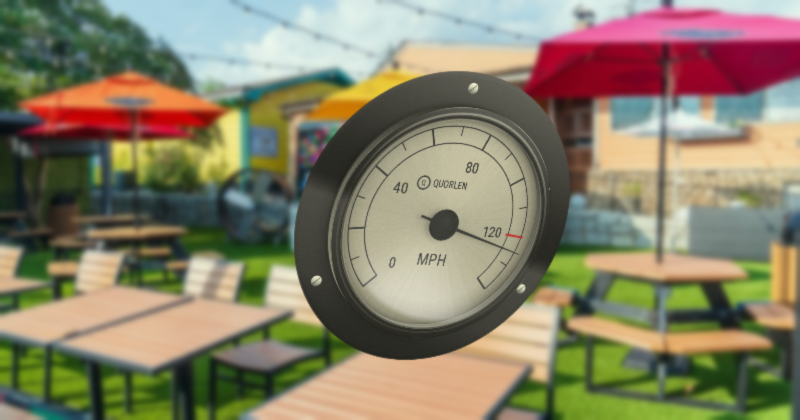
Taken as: 125 (mph)
